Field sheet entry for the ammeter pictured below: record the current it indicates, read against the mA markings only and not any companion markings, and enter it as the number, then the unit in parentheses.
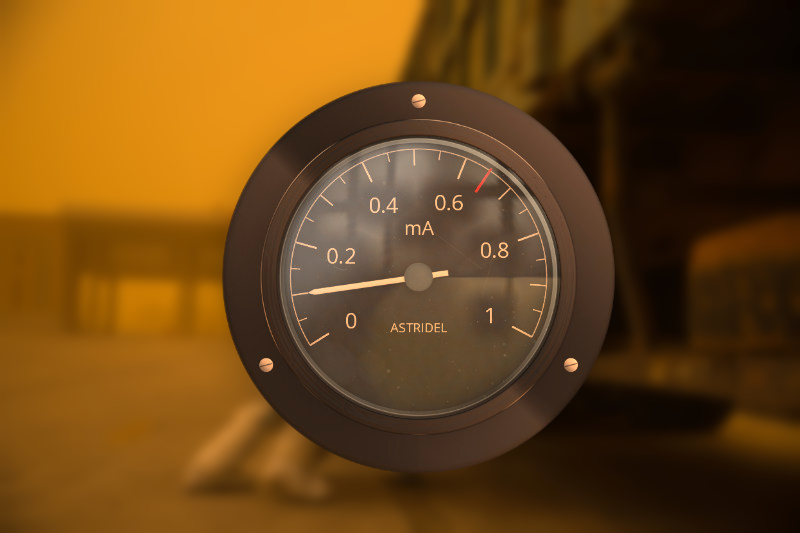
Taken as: 0.1 (mA)
